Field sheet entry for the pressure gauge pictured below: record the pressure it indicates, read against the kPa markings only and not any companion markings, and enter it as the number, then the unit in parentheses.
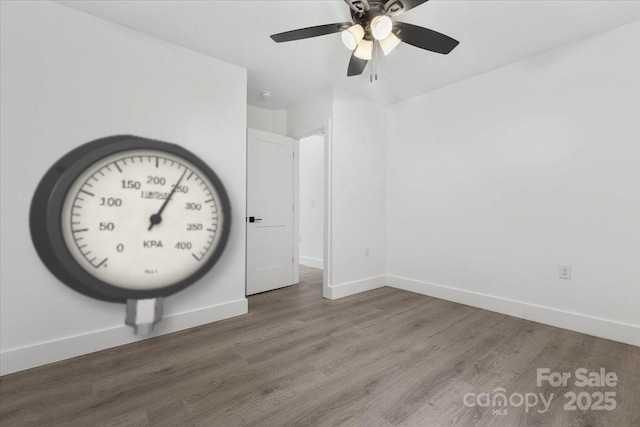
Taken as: 240 (kPa)
